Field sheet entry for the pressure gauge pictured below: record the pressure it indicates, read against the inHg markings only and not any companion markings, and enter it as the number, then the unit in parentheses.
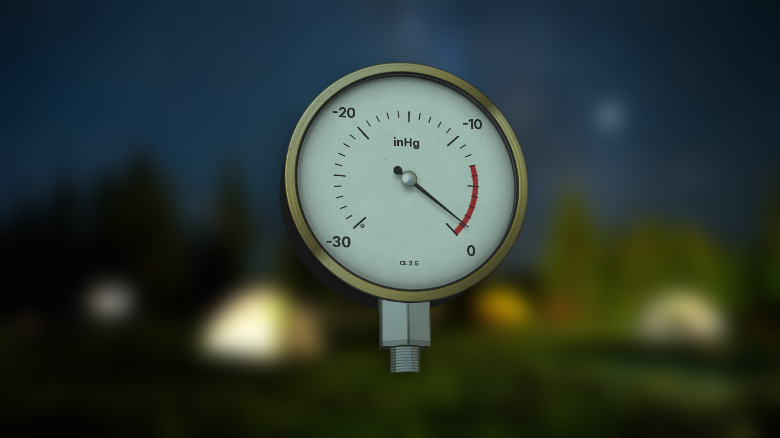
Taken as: -1 (inHg)
